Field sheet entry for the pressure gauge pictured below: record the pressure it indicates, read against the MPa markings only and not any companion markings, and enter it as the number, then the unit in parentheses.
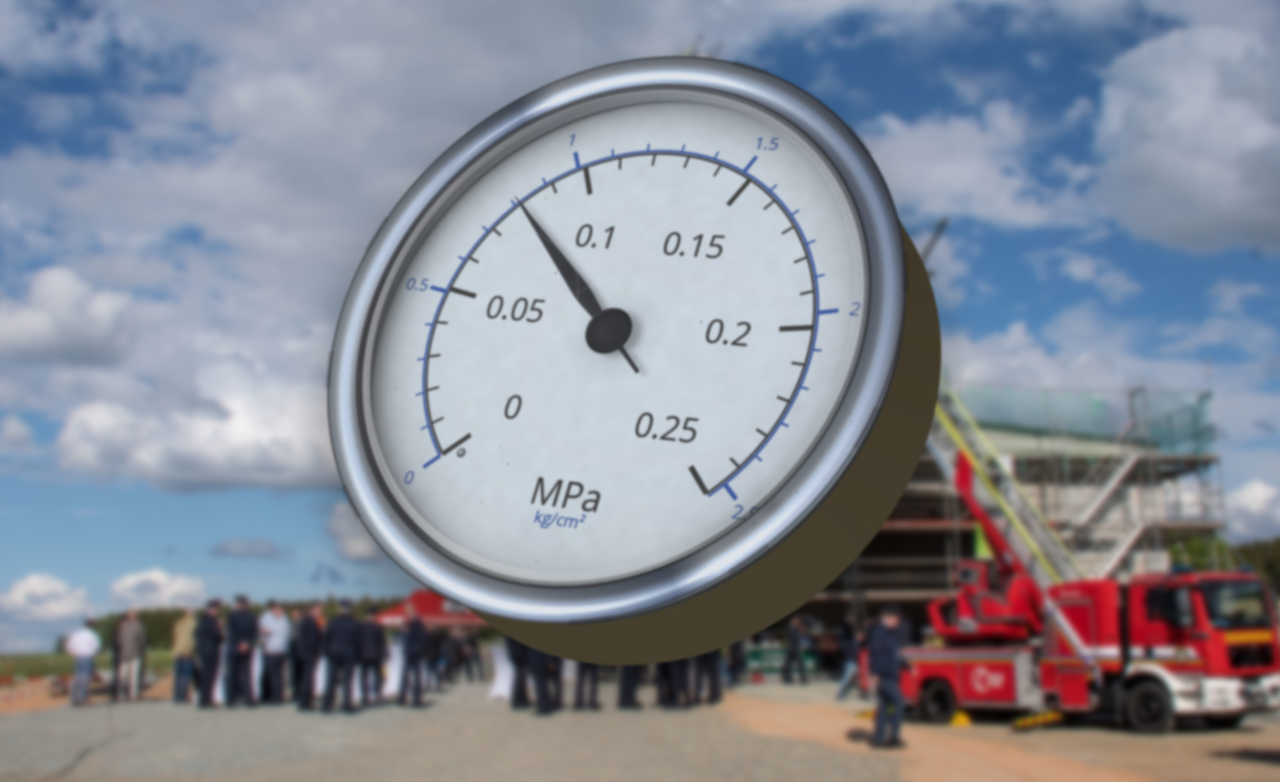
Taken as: 0.08 (MPa)
